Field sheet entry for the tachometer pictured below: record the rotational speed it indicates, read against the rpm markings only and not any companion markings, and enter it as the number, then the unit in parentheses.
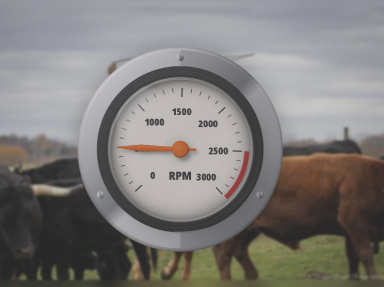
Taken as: 500 (rpm)
